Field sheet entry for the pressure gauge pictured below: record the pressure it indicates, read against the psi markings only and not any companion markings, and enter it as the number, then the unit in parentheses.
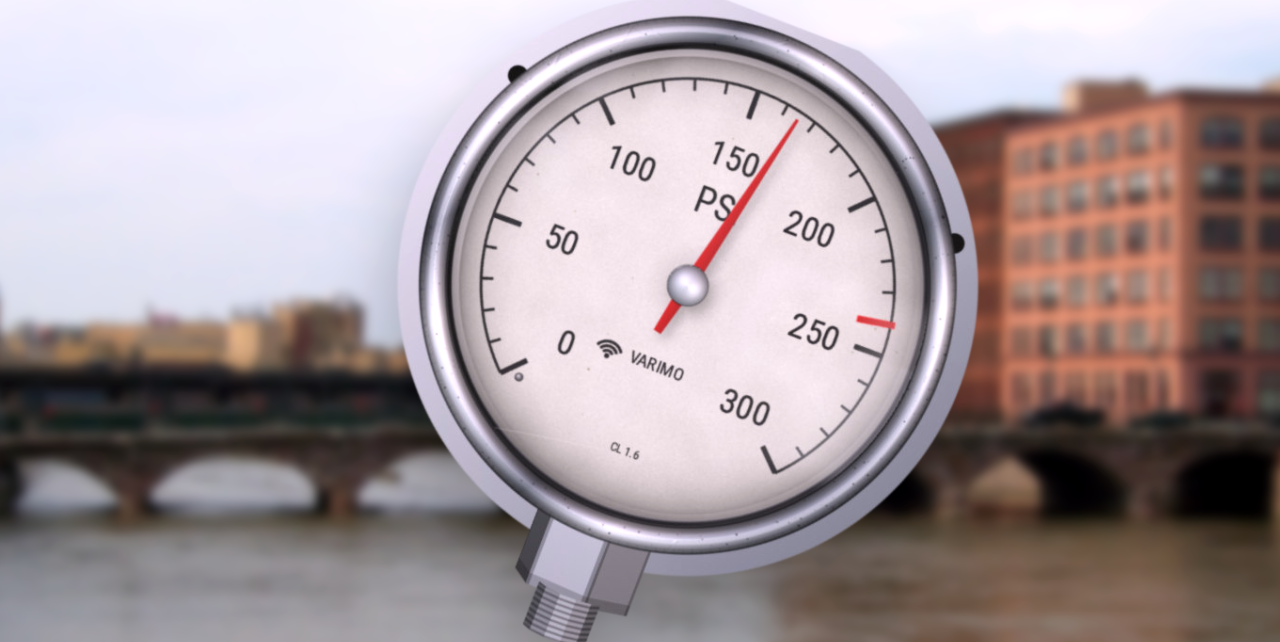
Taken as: 165 (psi)
